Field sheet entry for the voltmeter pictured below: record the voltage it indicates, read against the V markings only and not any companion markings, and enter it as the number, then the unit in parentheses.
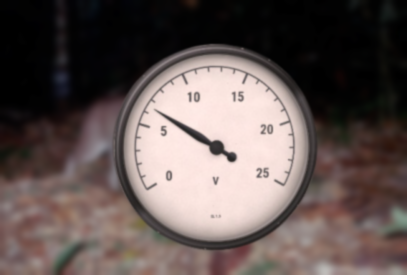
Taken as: 6.5 (V)
